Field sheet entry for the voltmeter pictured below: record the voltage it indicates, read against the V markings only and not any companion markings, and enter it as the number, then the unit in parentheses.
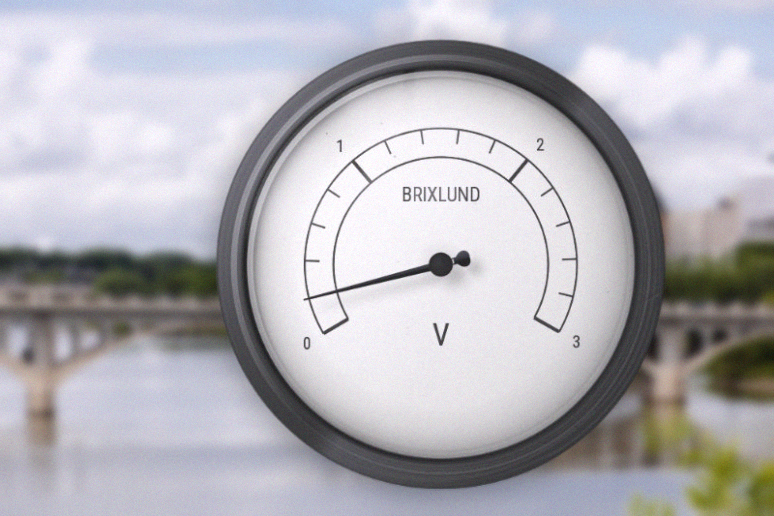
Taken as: 0.2 (V)
